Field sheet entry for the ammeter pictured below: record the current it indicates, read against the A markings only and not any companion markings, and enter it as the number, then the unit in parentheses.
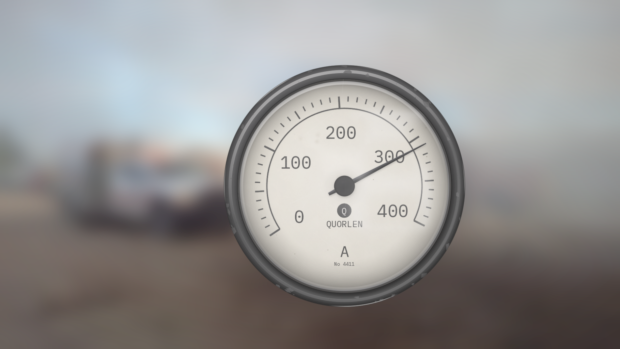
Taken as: 310 (A)
